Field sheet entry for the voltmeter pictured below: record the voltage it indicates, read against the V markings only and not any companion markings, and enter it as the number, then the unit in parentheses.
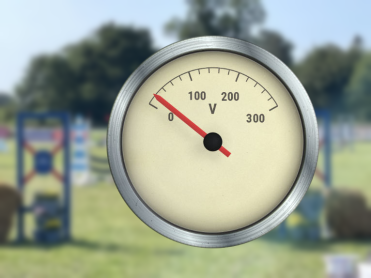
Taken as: 20 (V)
